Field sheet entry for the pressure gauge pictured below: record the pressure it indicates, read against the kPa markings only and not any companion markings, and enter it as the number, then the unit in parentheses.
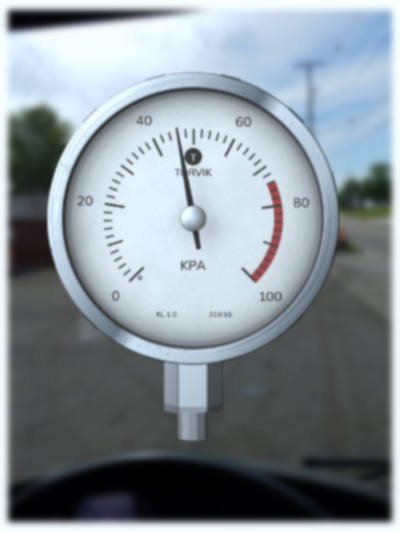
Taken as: 46 (kPa)
